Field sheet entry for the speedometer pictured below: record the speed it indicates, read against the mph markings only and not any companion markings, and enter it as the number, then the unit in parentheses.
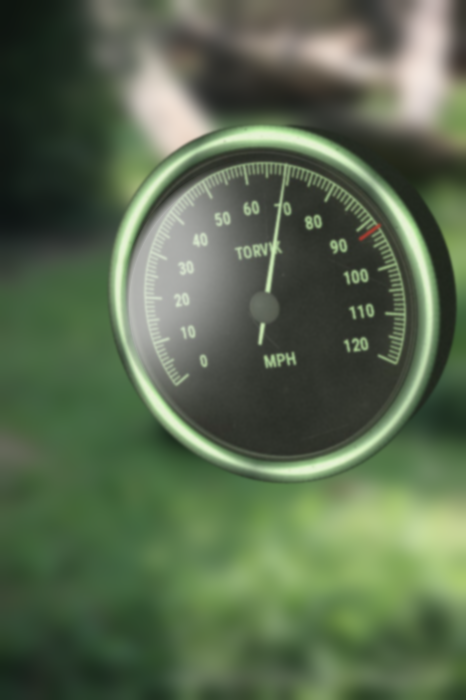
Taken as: 70 (mph)
